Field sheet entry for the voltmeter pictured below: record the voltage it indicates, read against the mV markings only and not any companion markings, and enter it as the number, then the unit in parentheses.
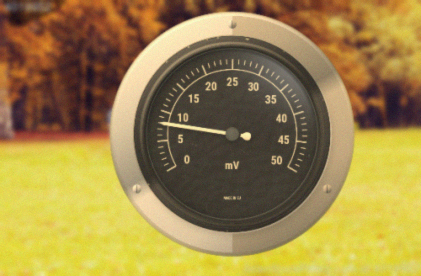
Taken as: 8 (mV)
